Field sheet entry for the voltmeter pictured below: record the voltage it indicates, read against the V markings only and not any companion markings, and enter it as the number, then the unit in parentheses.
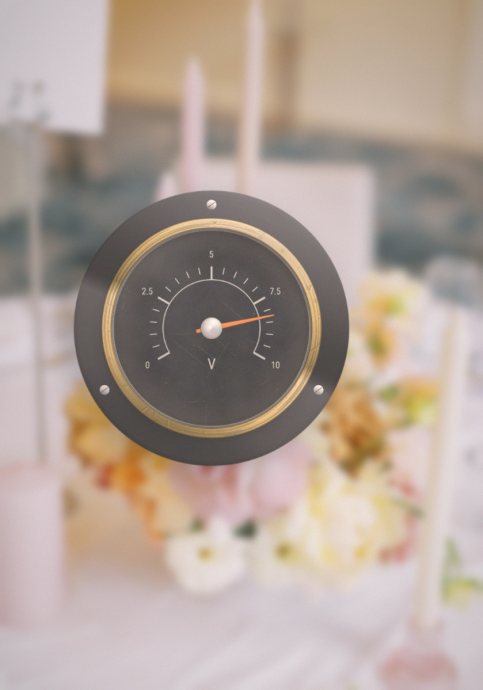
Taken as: 8.25 (V)
